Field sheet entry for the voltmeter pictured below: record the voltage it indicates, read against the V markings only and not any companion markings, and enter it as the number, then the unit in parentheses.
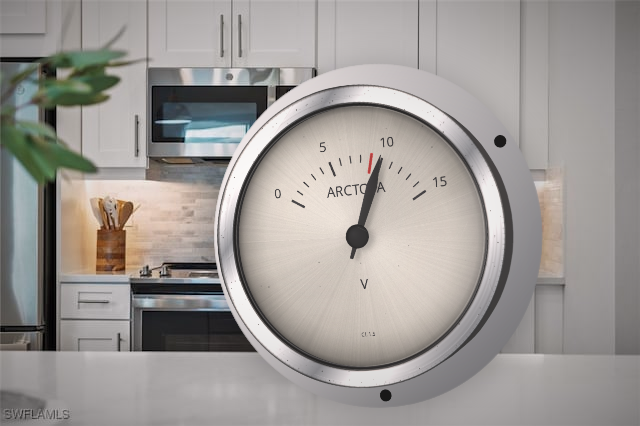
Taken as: 10 (V)
